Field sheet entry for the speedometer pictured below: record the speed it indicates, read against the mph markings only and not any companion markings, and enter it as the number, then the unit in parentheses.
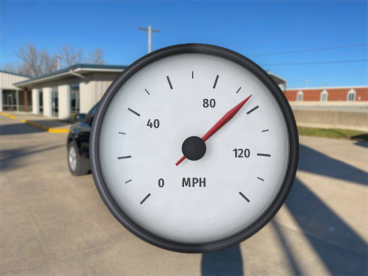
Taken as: 95 (mph)
